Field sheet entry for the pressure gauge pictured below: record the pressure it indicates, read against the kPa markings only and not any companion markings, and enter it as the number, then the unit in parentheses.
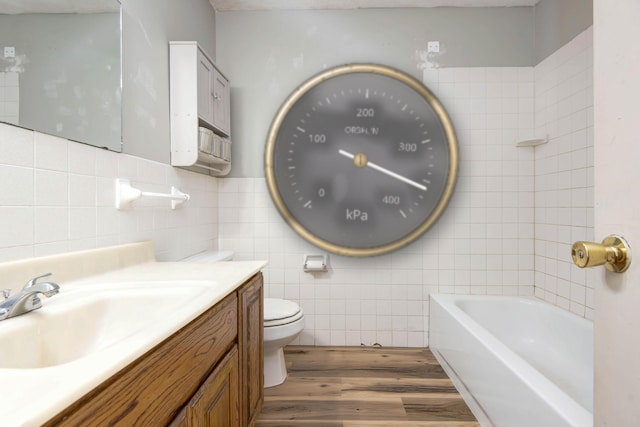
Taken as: 360 (kPa)
